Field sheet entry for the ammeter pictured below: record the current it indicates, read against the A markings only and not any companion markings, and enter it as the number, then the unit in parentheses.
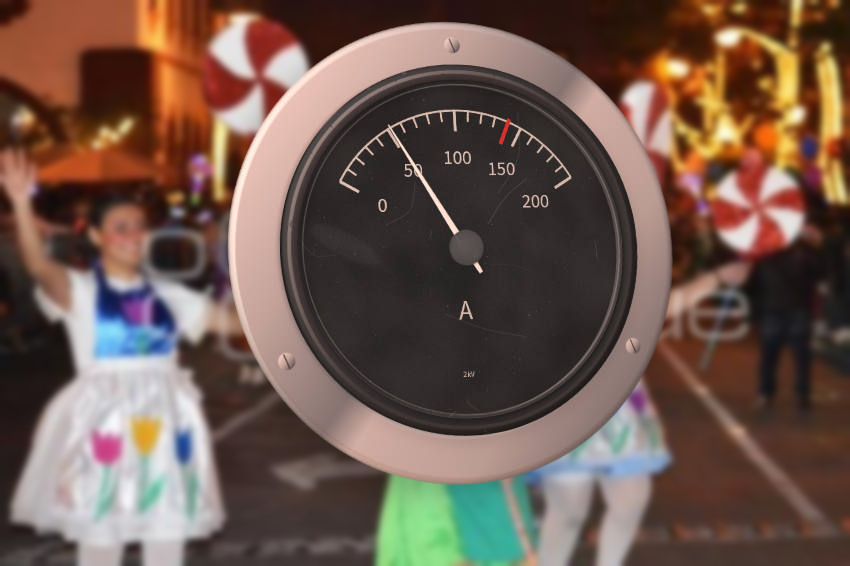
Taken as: 50 (A)
